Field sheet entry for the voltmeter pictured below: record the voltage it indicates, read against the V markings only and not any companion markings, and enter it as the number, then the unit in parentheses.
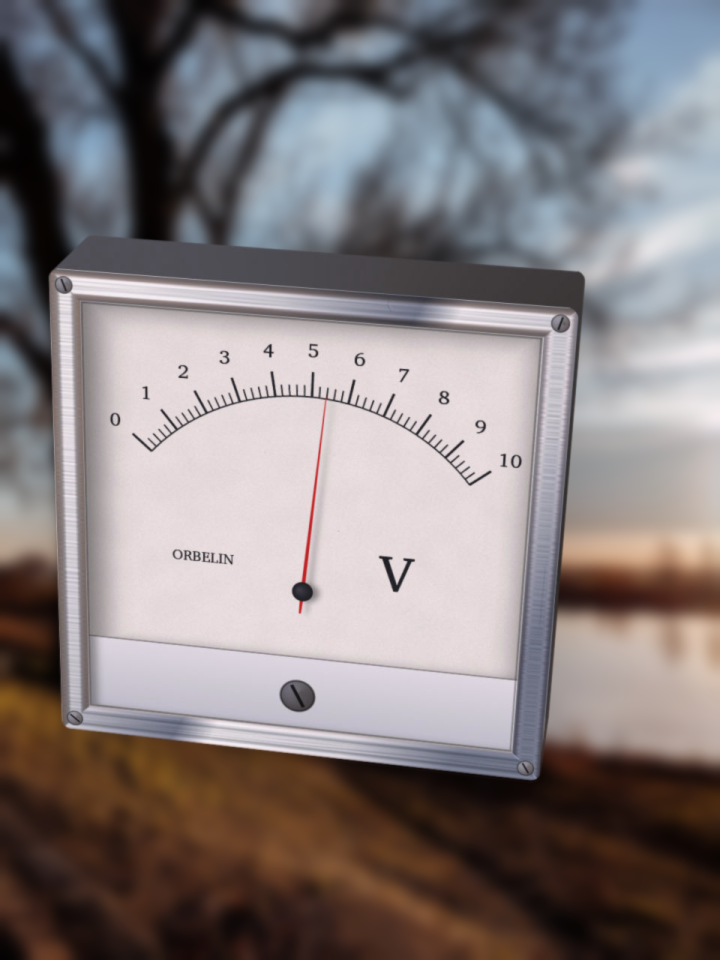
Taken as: 5.4 (V)
